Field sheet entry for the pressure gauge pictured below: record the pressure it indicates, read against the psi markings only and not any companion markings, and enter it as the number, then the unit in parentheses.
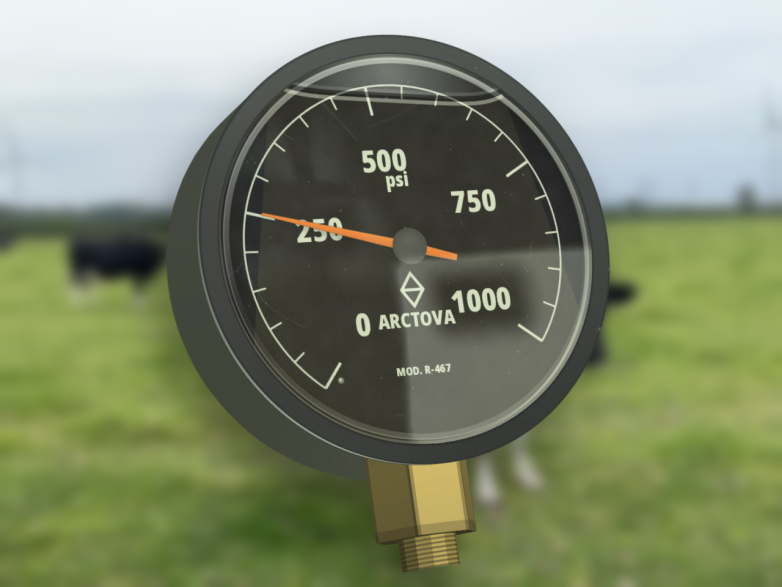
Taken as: 250 (psi)
